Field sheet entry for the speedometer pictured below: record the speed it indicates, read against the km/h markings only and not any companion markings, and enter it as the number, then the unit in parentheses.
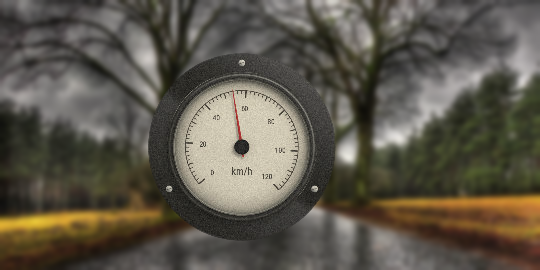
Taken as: 54 (km/h)
